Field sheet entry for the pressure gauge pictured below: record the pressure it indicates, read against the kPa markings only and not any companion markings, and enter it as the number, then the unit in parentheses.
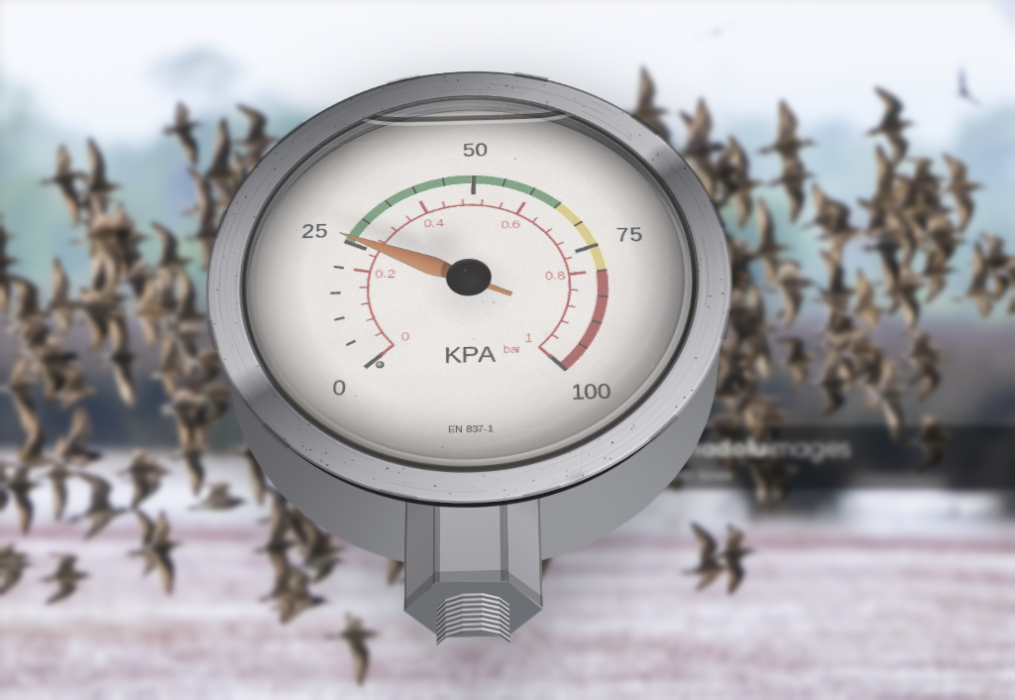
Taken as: 25 (kPa)
